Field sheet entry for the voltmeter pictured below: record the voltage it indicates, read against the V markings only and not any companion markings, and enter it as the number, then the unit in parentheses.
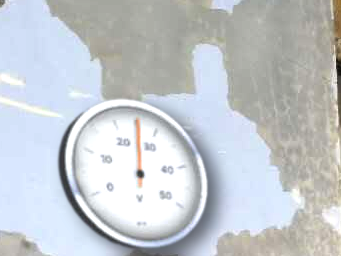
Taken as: 25 (V)
